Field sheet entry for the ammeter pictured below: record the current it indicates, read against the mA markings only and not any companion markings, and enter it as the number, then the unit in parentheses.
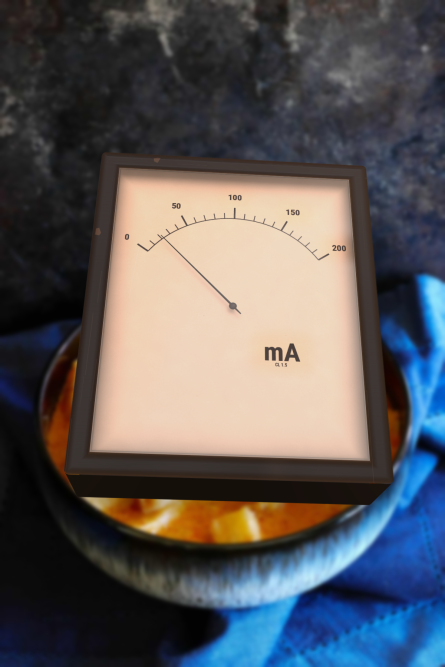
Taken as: 20 (mA)
